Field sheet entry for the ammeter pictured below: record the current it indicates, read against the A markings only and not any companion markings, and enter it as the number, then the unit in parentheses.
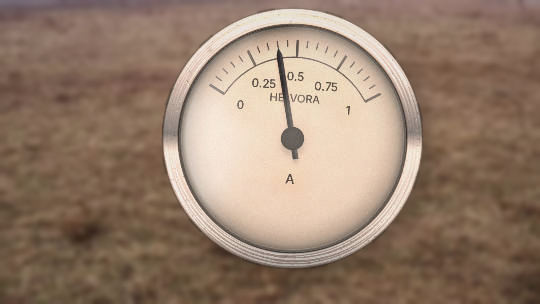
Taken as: 0.4 (A)
